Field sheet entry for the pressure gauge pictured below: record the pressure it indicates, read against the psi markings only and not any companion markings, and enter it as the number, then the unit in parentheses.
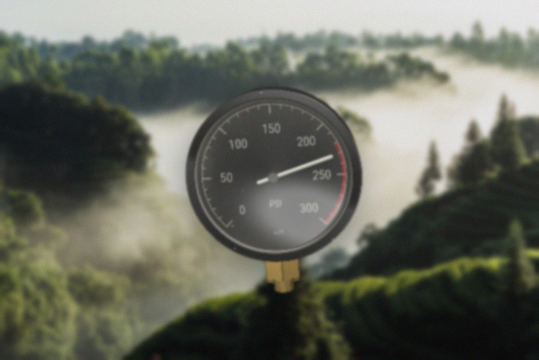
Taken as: 230 (psi)
